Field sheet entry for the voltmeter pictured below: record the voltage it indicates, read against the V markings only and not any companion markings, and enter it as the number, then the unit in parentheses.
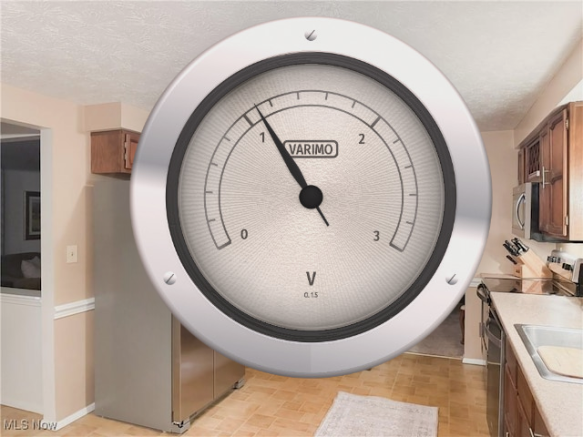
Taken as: 1.1 (V)
